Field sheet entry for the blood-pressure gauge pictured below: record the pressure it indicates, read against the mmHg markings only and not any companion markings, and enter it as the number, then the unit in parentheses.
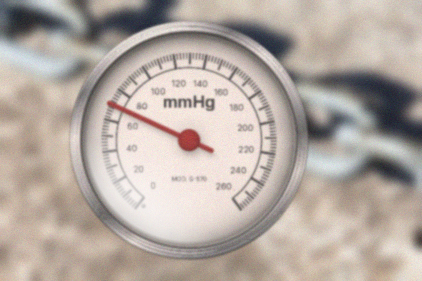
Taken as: 70 (mmHg)
